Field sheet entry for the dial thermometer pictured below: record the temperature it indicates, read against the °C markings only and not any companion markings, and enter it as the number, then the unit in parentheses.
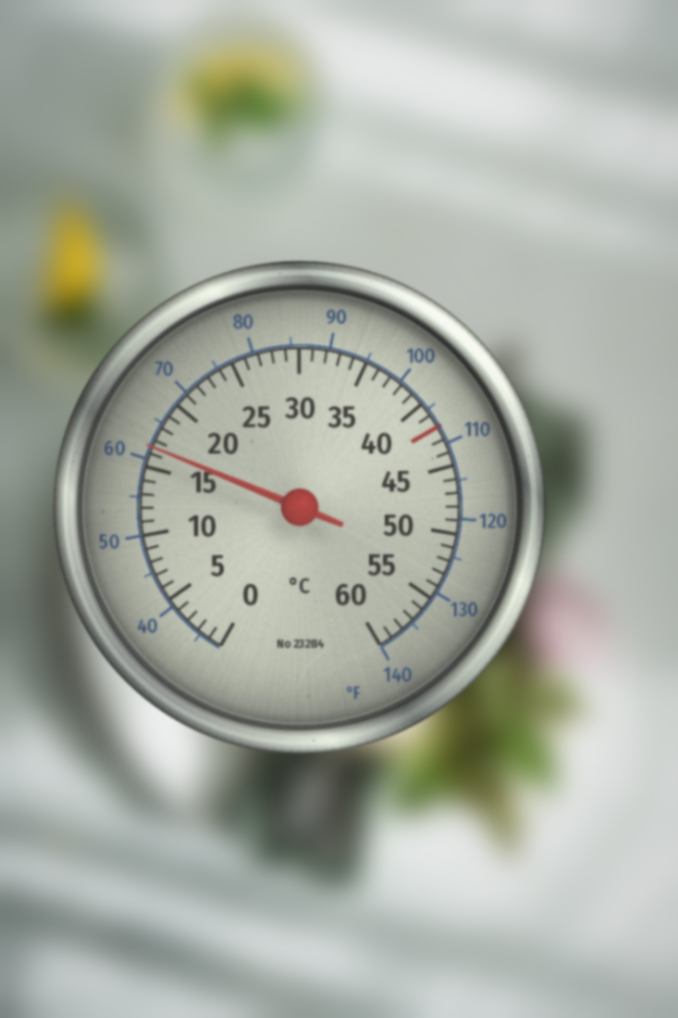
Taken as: 16.5 (°C)
